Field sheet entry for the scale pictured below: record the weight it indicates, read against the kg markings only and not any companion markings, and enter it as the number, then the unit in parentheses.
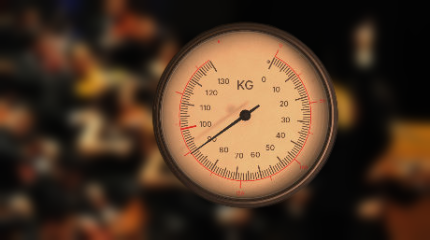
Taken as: 90 (kg)
